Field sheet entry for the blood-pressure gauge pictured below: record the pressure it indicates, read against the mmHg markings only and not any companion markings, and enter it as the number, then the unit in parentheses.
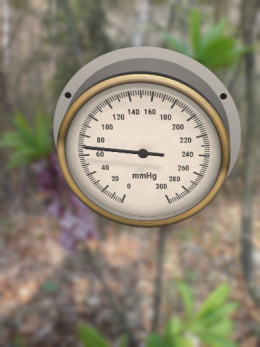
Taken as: 70 (mmHg)
